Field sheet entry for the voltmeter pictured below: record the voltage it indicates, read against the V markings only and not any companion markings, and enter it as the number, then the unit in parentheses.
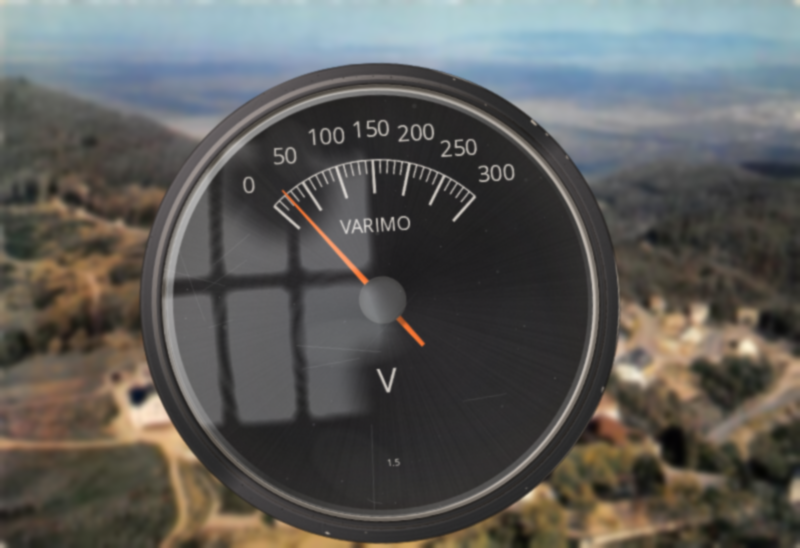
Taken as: 20 (V)
